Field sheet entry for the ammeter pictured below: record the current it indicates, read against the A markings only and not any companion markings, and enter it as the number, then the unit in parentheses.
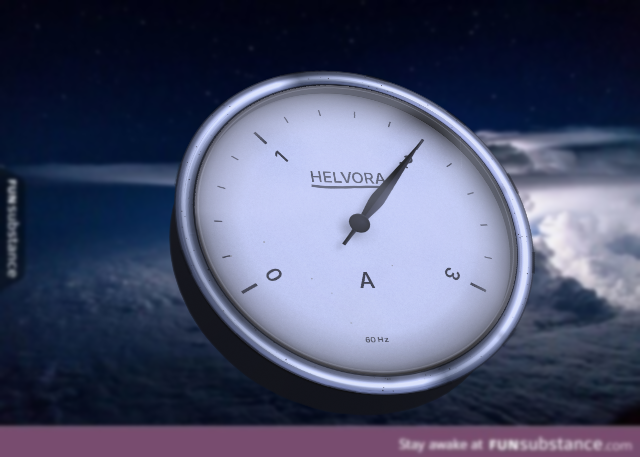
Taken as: 2 (A)
